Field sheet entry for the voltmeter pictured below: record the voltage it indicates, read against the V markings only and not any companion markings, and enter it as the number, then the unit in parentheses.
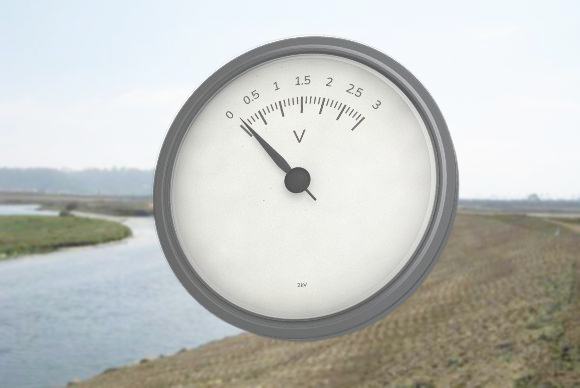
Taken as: 0.1 (V)
